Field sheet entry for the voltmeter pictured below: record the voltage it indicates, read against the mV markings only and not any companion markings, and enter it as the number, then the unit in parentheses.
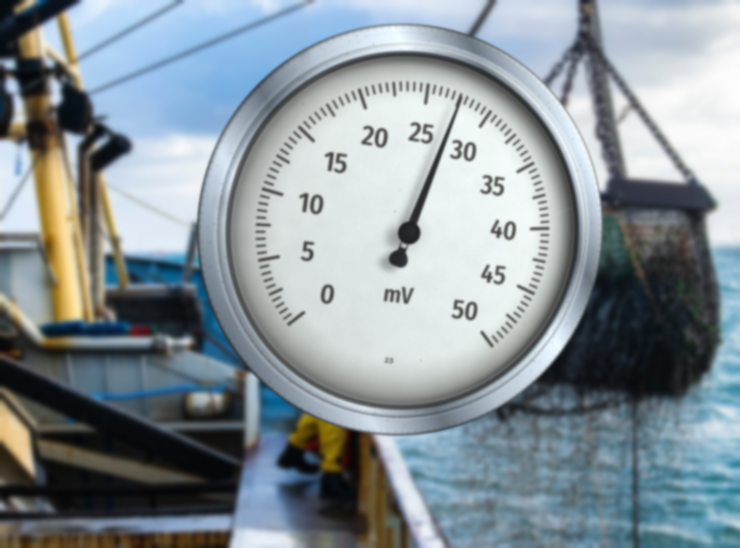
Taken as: 27.5 (mV)
